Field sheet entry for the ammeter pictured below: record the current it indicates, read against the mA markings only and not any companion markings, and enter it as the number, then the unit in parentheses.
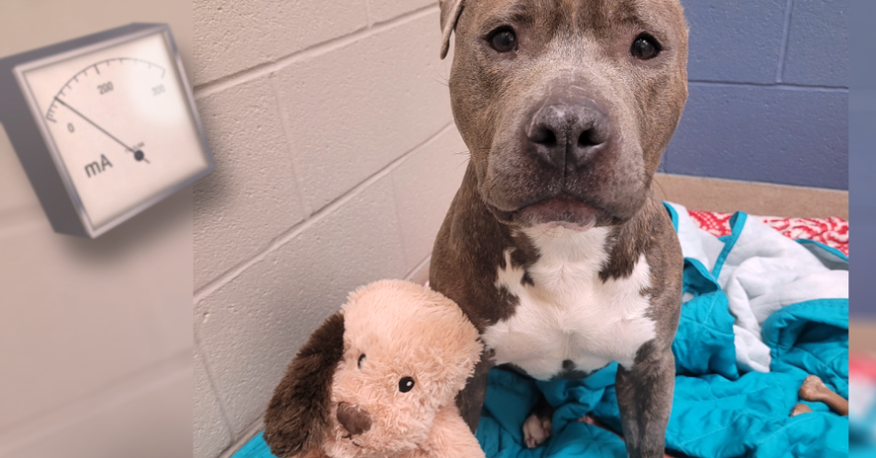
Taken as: 100 (mA)
